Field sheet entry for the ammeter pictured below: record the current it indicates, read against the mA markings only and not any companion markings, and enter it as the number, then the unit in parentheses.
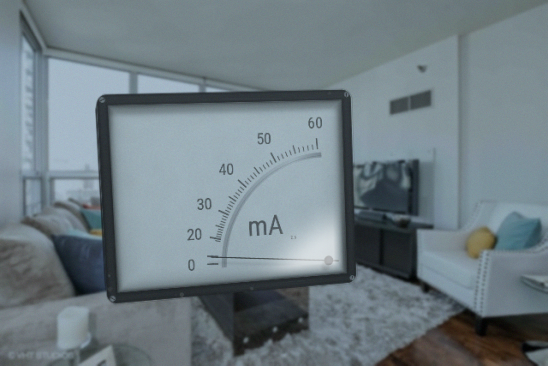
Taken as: 10 (mA)
